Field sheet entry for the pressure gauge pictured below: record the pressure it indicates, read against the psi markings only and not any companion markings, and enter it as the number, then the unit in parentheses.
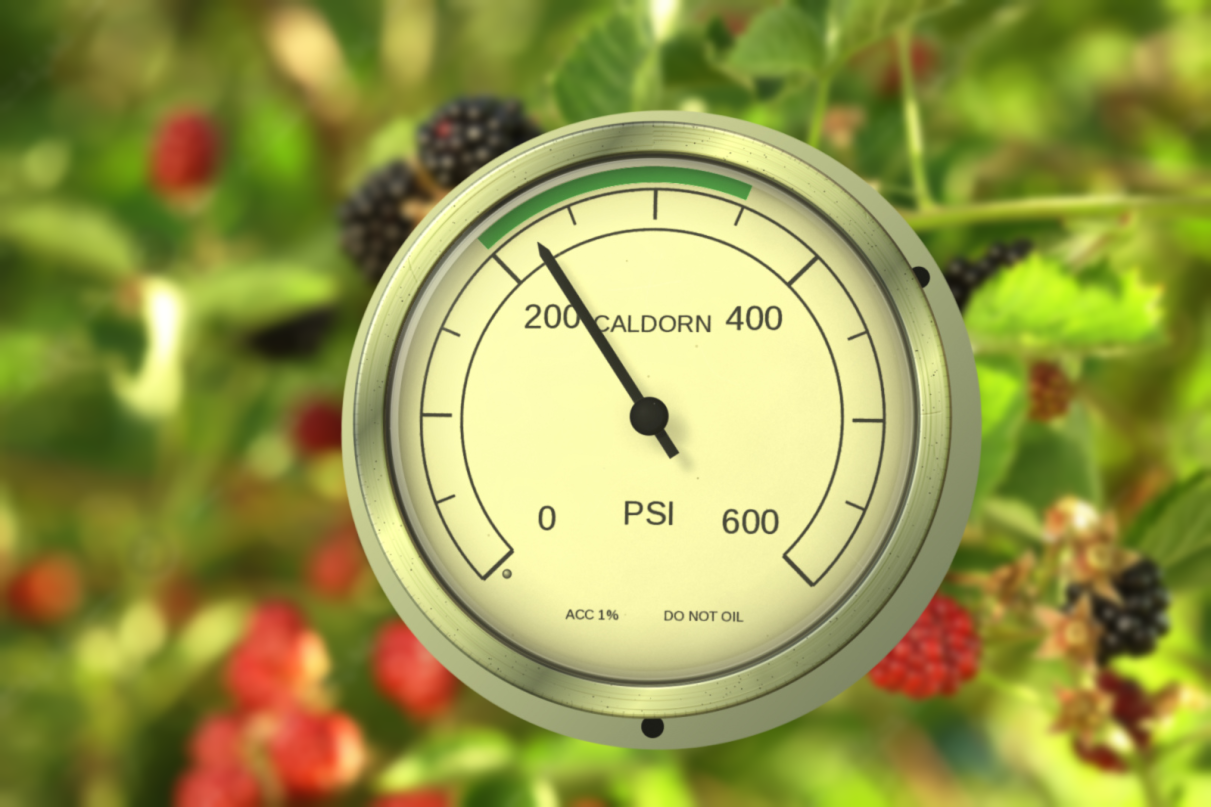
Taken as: 225 (psi)
